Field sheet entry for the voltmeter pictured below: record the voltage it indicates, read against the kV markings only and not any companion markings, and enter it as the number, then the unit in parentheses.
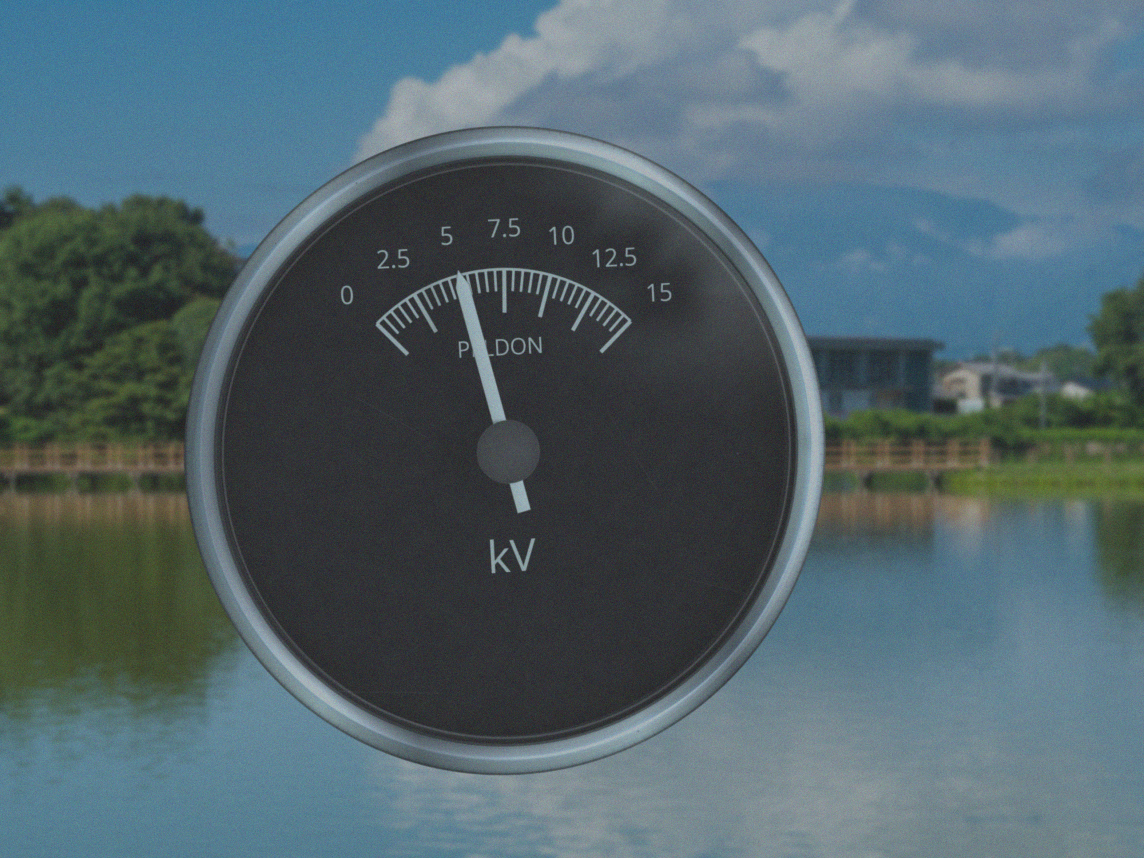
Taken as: 5 (kV)
